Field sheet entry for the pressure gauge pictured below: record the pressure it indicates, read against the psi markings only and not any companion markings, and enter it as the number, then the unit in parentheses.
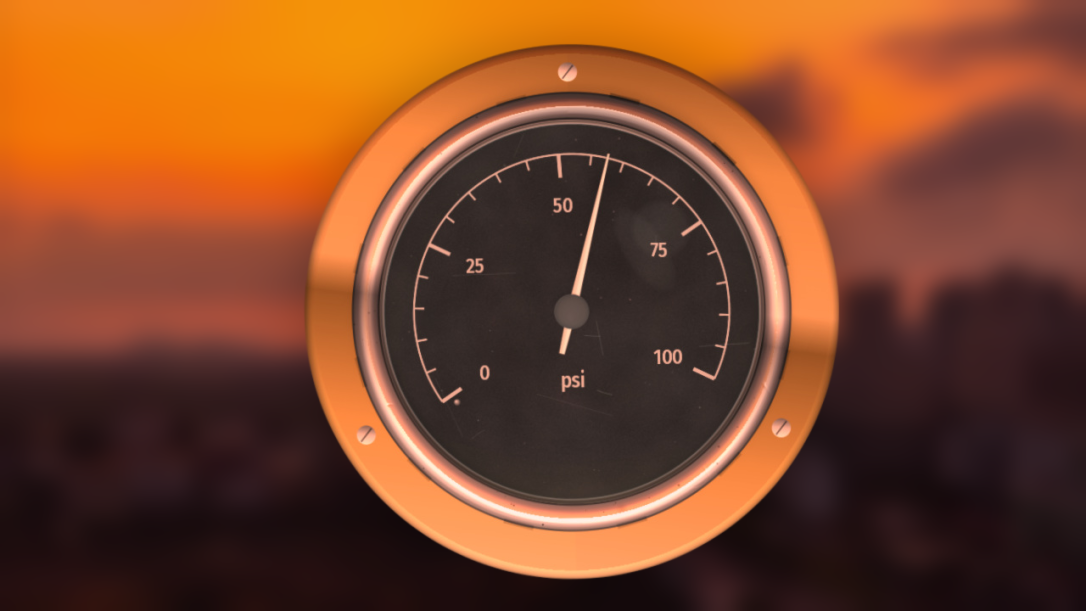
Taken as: 57.5 (psi)
